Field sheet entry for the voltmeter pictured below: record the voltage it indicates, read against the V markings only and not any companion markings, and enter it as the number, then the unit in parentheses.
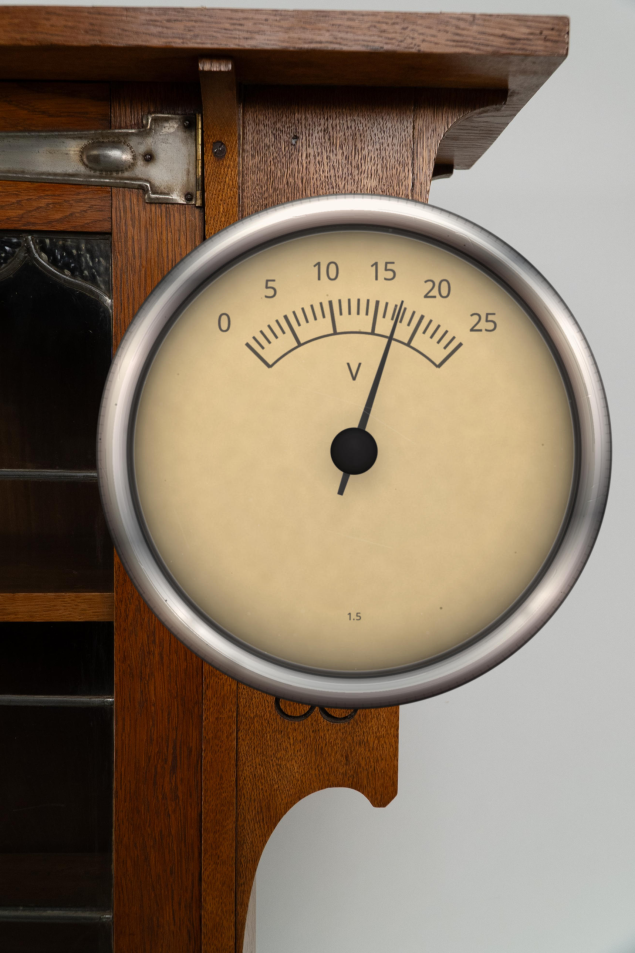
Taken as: 17.5 (V)
